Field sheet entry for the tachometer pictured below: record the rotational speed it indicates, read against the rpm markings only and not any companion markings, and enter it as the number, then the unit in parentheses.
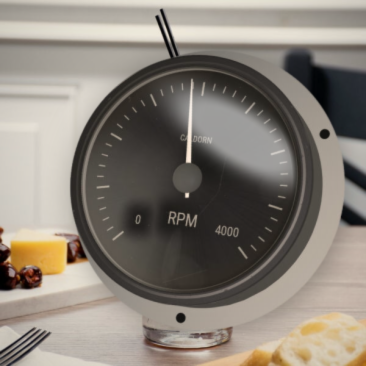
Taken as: 1900 (rpm)
